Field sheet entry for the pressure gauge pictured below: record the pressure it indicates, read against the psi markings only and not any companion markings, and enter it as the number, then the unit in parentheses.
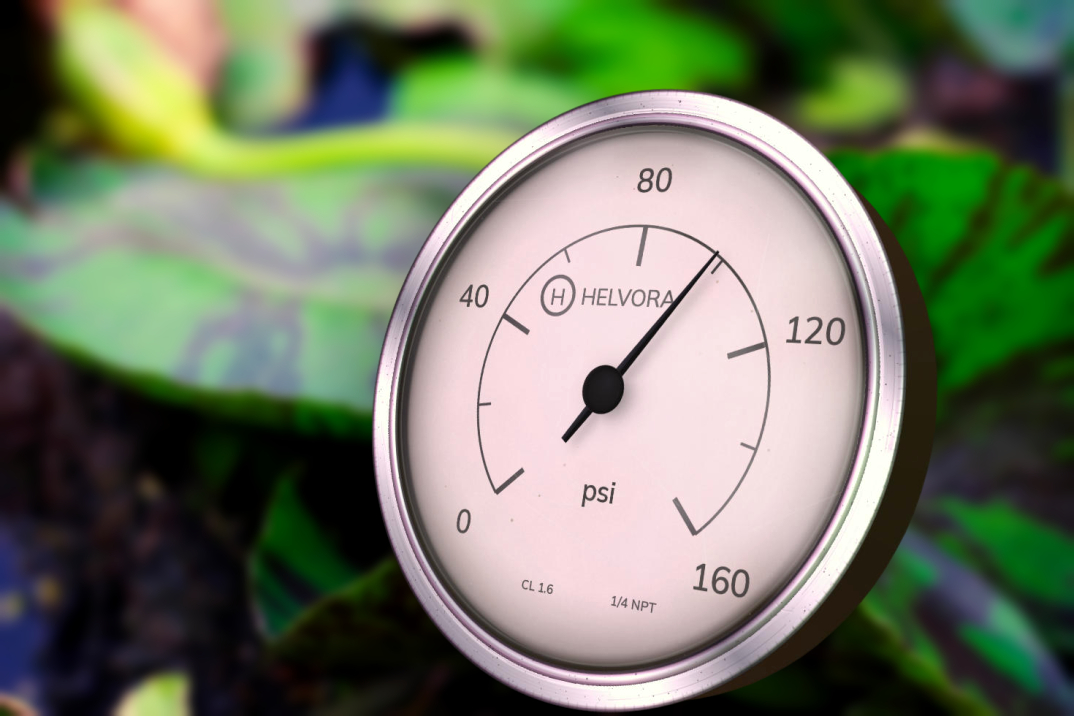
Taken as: 100 (psi)
